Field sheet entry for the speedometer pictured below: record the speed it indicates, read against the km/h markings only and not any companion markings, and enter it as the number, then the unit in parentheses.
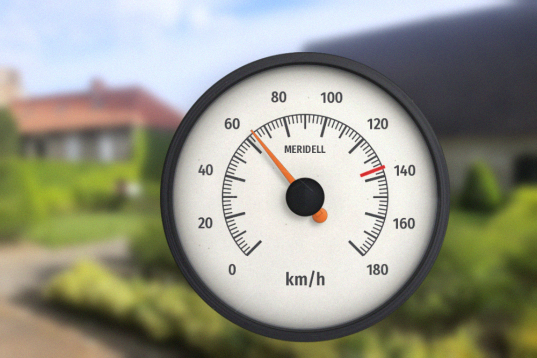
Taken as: 64 (km/h)
